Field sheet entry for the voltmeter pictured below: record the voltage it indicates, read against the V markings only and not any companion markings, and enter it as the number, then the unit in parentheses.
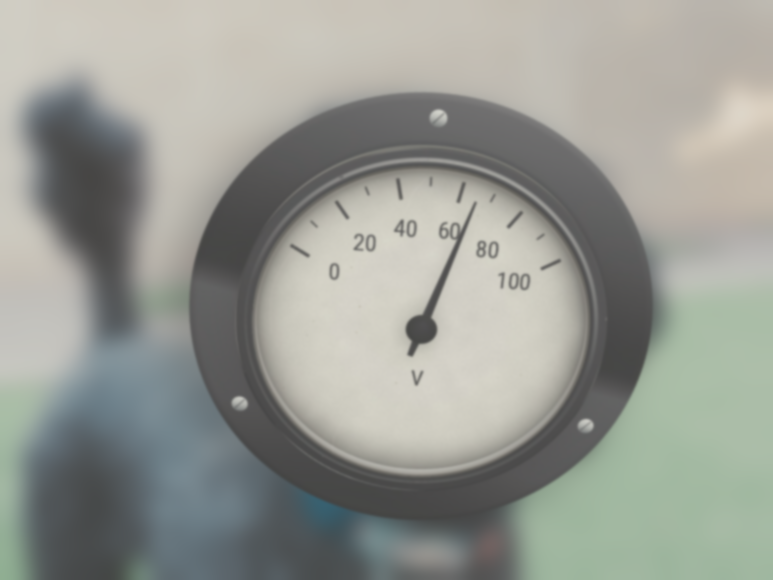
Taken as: 65 (V)
